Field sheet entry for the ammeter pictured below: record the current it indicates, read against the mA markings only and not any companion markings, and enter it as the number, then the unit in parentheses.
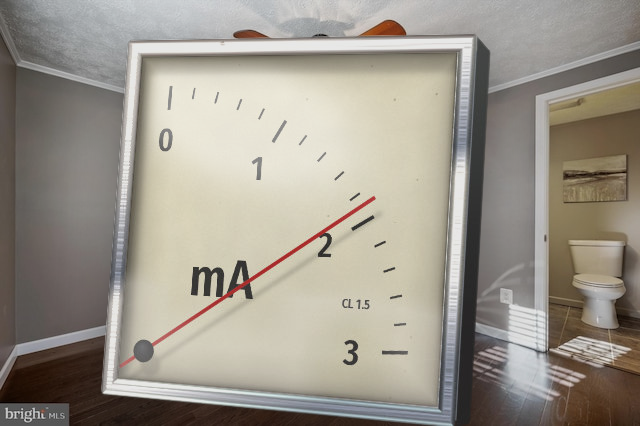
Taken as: 1.9 (mA)
